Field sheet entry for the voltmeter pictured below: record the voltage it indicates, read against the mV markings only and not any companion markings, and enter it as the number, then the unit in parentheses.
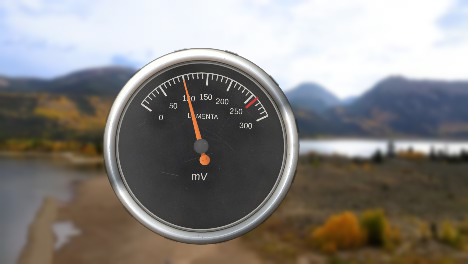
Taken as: 100 (mV)
